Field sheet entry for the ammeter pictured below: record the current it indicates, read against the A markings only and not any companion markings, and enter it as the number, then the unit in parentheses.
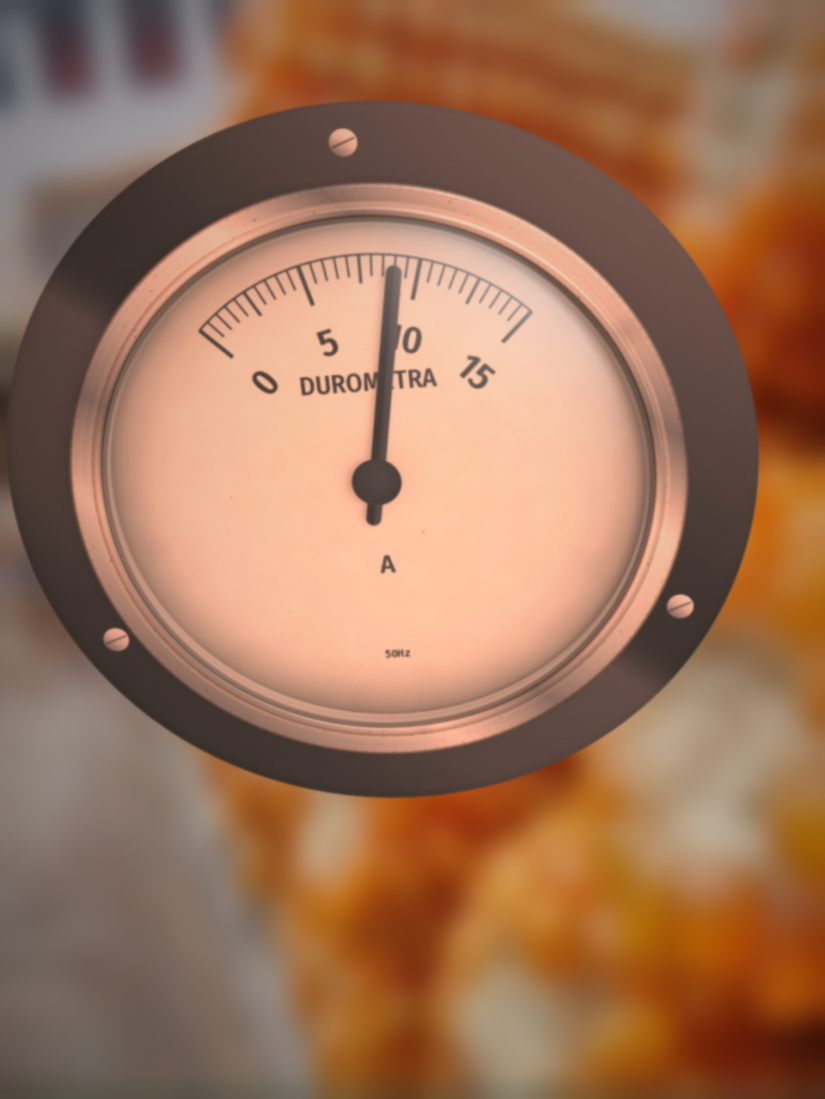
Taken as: 9 (A)
